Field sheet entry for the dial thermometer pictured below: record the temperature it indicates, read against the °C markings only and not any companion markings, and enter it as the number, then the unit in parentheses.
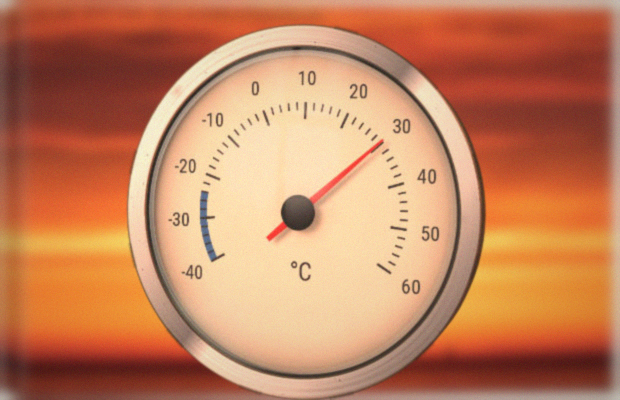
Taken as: 30 (°C)
